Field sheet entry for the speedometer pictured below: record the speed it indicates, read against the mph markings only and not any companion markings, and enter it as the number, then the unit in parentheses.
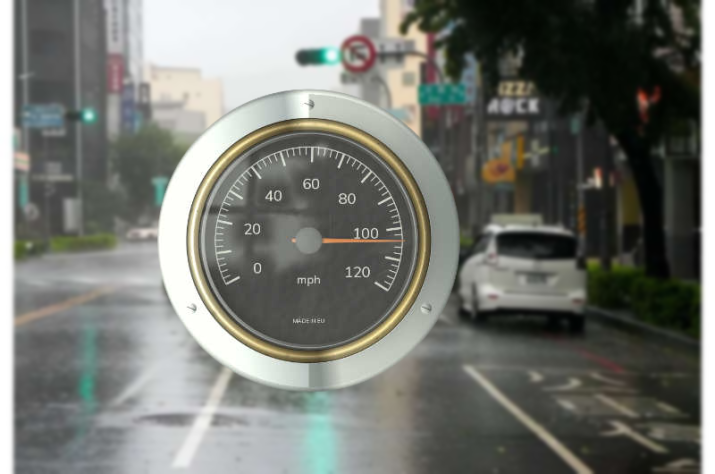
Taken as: 104 (mph)
